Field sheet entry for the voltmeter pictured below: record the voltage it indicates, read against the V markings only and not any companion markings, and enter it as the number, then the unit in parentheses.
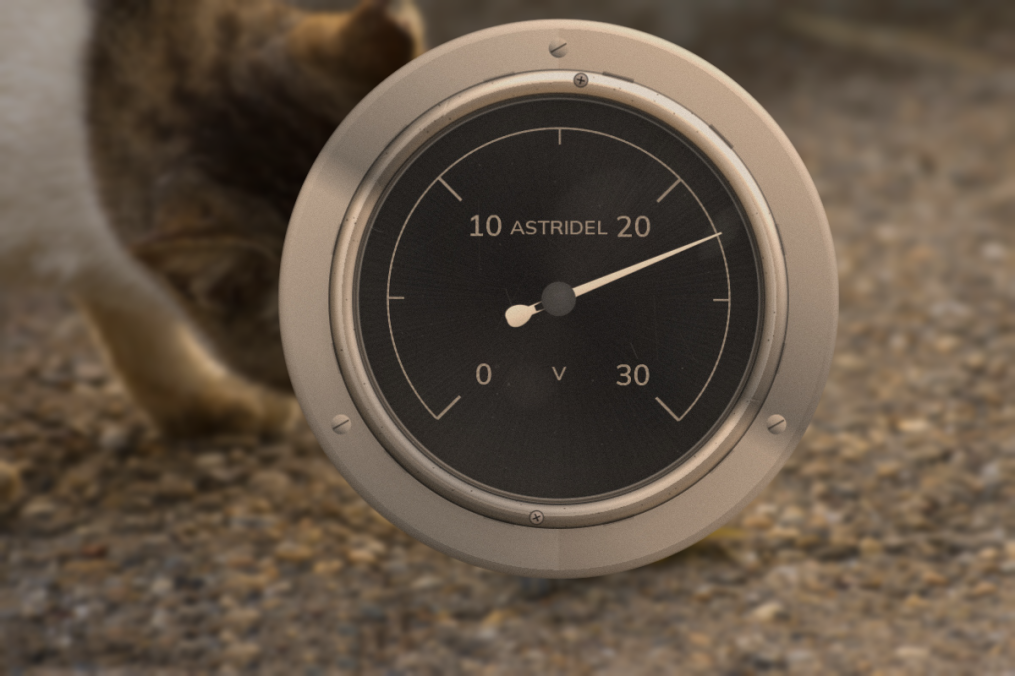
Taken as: 22.5 (V)
